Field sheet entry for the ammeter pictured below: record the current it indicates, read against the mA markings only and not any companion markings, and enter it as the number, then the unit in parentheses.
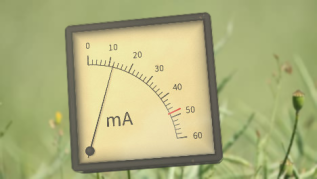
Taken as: 12 (mA)
